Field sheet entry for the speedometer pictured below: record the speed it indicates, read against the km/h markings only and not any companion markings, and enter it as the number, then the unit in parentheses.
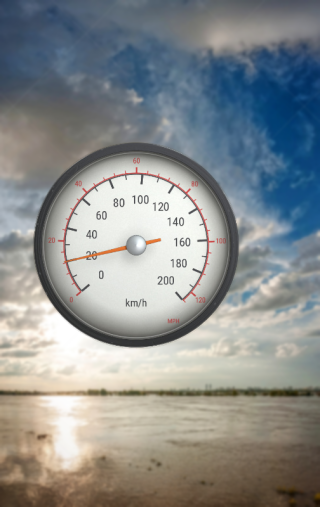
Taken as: 20 (km/h)
